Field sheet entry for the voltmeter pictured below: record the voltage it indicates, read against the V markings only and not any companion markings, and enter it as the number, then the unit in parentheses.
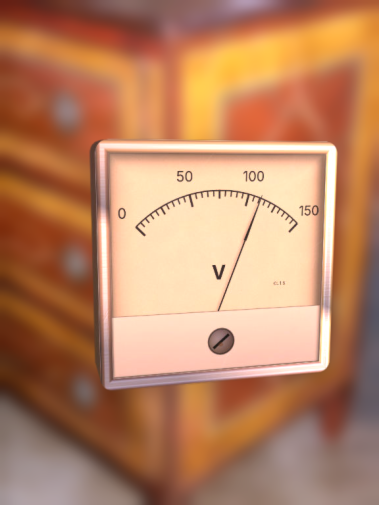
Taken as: 110 (V)
